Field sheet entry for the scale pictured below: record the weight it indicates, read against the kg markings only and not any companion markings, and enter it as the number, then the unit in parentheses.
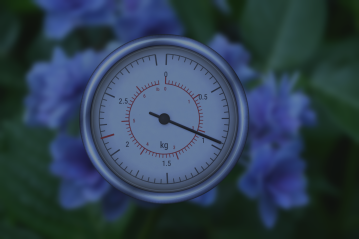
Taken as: 0.95 (kg)
